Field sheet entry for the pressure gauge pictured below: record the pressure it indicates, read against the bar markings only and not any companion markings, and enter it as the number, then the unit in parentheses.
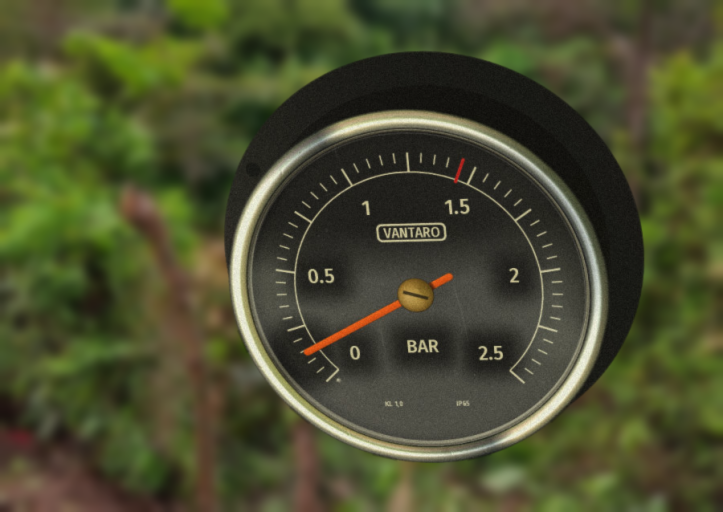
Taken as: 0.15 (bar)
